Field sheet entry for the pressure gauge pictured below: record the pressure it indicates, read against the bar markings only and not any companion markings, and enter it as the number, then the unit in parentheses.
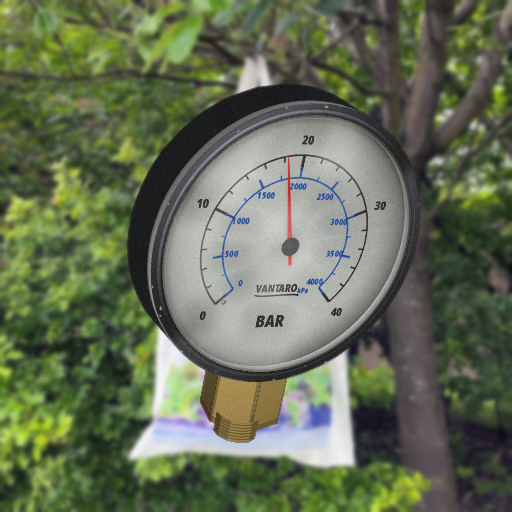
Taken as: 18 (bar)
